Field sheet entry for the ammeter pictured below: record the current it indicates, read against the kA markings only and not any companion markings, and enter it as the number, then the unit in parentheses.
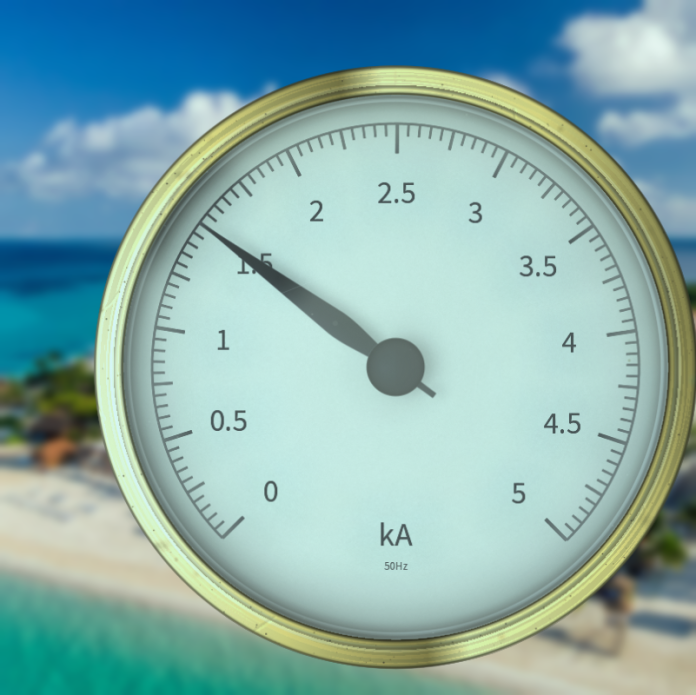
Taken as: 1.5 (kA)
